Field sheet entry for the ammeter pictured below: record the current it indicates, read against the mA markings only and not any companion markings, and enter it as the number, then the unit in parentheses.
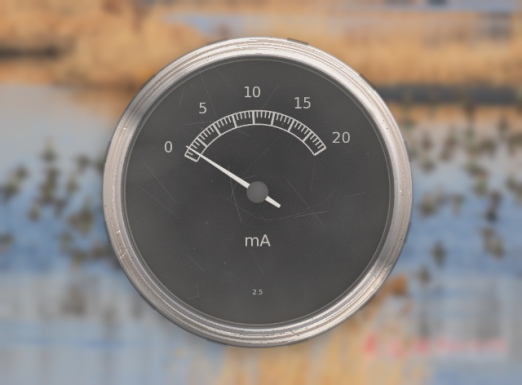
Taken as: 1 (mA)
